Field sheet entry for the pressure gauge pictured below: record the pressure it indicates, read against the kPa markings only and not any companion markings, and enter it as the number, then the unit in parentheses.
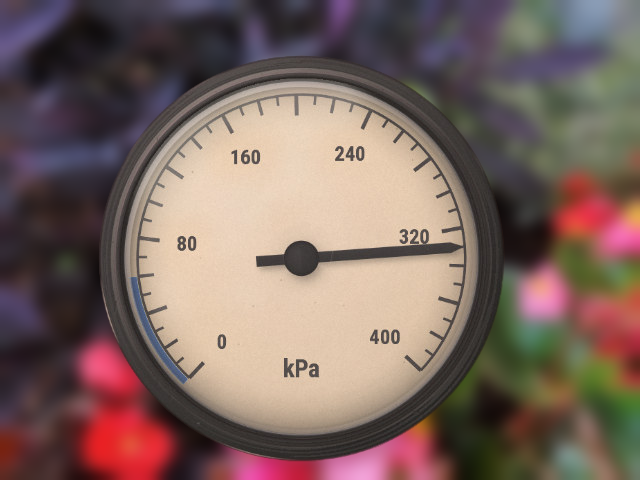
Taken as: 330 (kPa)
